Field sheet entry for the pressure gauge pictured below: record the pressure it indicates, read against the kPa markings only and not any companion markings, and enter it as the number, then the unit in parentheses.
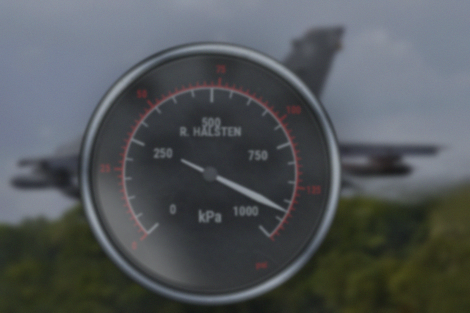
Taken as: 925 (kPa)
